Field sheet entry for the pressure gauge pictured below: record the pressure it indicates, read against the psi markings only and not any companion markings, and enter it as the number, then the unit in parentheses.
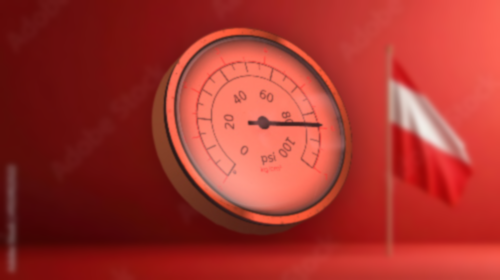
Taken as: 85 (psi)
